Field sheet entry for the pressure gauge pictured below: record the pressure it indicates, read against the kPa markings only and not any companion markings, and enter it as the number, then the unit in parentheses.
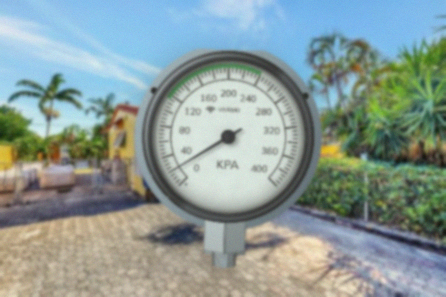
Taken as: 20 (kPa)
